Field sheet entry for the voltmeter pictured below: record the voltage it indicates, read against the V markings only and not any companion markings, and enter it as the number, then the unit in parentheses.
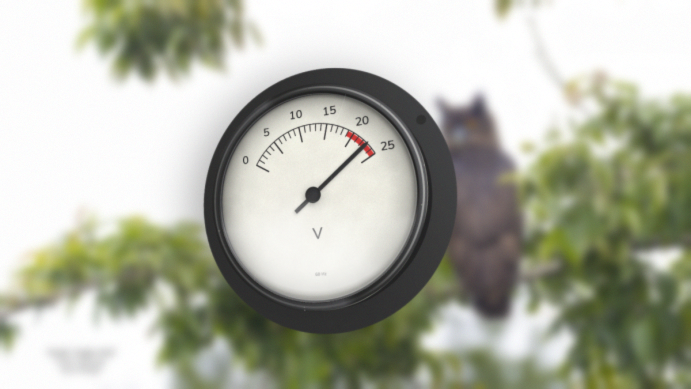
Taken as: 23 (V)
